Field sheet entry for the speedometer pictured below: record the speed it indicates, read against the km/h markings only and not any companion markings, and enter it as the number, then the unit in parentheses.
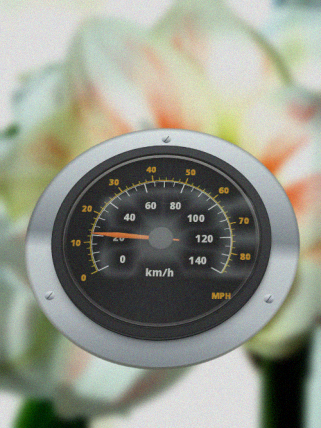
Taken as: 20 (km/h)
